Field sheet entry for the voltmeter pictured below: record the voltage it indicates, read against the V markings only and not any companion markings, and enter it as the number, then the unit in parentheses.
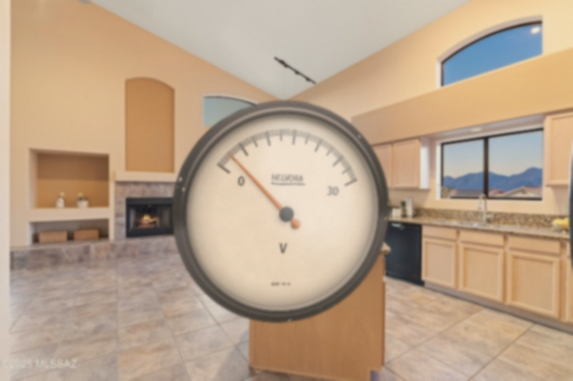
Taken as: 2.5 (V)
